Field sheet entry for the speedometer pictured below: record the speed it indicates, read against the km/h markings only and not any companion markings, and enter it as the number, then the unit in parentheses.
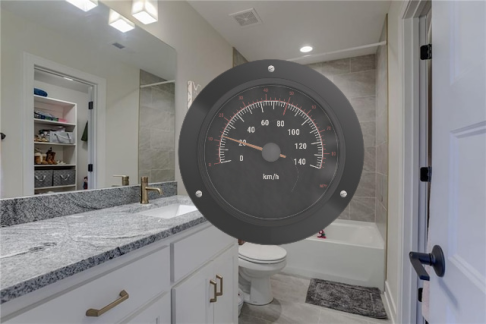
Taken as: 20 (km/h)
